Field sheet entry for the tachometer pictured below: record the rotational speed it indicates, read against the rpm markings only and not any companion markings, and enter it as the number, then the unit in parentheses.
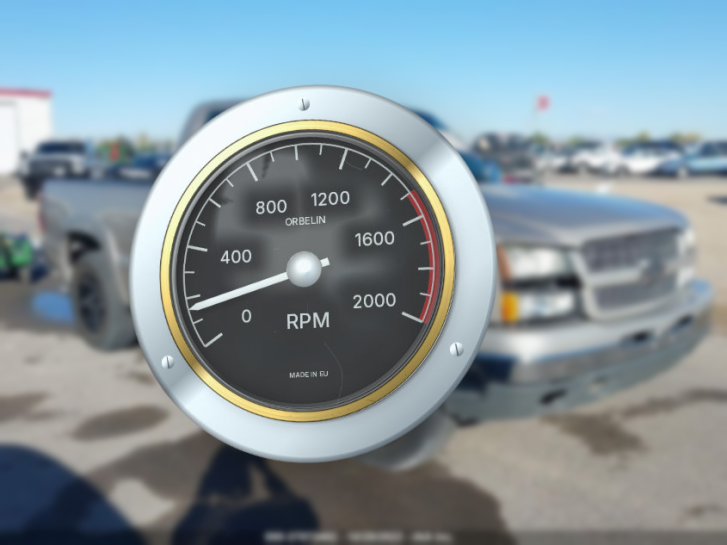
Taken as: 150 (rpm)
